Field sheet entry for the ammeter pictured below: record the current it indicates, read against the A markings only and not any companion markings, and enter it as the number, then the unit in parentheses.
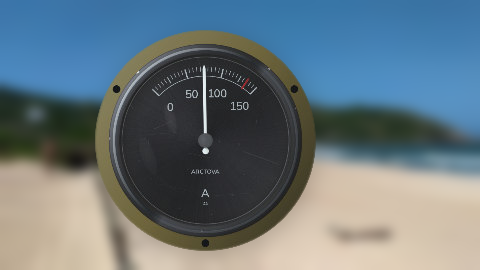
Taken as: 75 (A)
